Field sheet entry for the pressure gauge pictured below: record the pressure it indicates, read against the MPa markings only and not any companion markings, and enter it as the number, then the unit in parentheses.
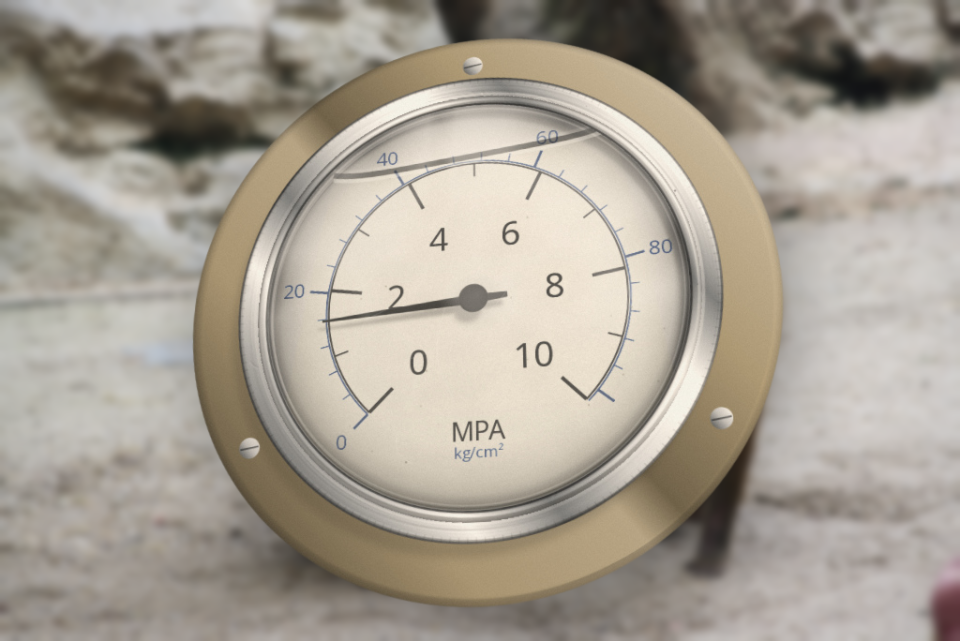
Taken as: 1.5 (MPa)
